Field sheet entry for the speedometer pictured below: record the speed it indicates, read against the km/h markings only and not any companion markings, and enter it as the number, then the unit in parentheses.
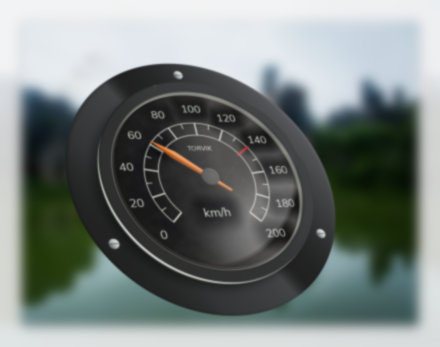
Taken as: 60 (km/h)
